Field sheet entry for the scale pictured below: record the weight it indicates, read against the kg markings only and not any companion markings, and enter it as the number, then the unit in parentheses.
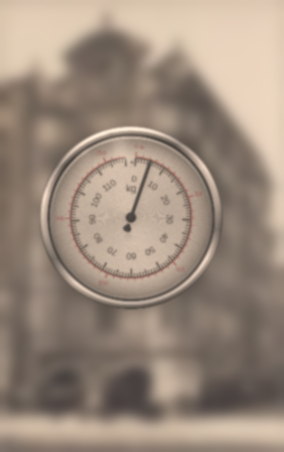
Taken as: 5 (kg)
